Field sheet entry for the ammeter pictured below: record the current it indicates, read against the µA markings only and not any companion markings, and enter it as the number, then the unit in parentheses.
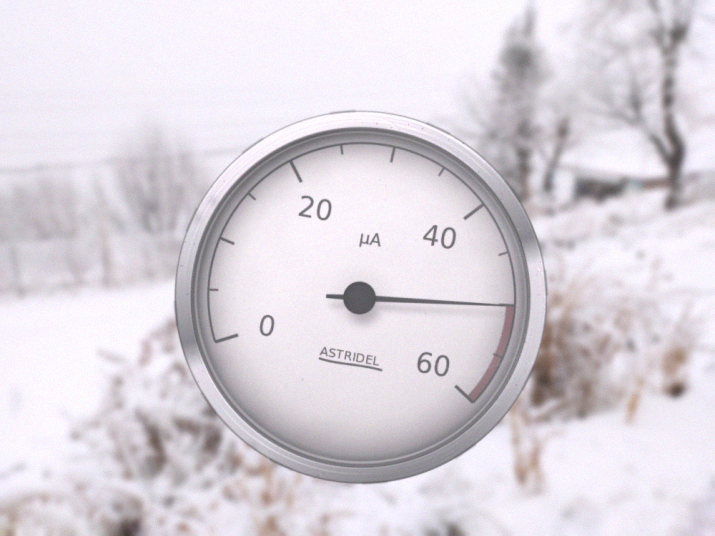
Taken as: 50 (µA)
